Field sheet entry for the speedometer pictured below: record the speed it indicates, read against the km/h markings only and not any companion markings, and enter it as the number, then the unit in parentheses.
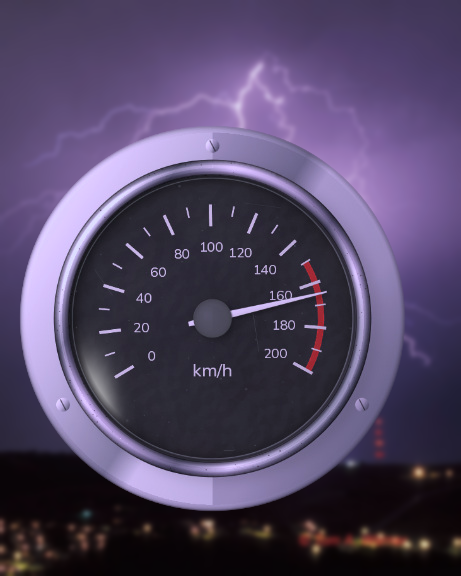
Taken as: 165 (km/h)
